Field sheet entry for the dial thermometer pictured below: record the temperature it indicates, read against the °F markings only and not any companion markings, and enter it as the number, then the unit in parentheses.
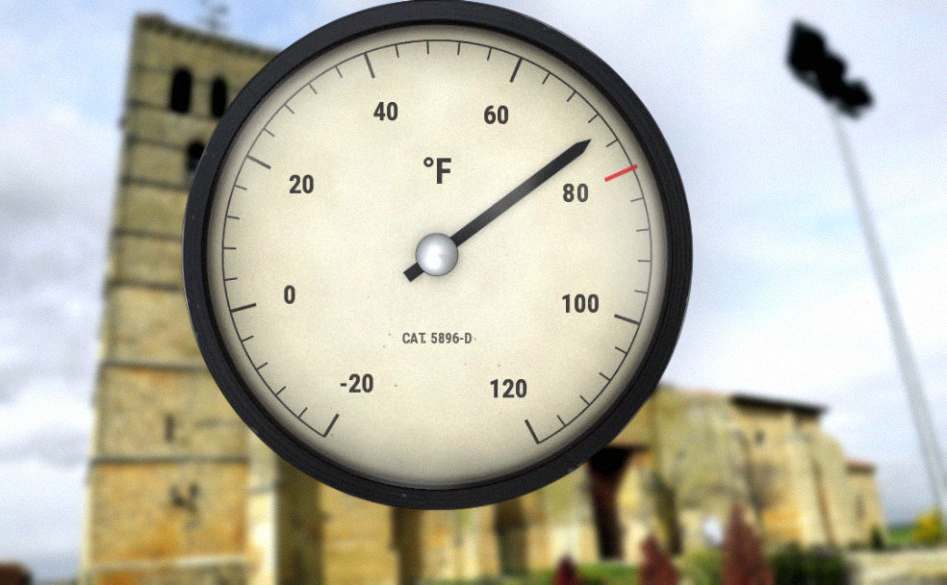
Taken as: 74 (°F)
